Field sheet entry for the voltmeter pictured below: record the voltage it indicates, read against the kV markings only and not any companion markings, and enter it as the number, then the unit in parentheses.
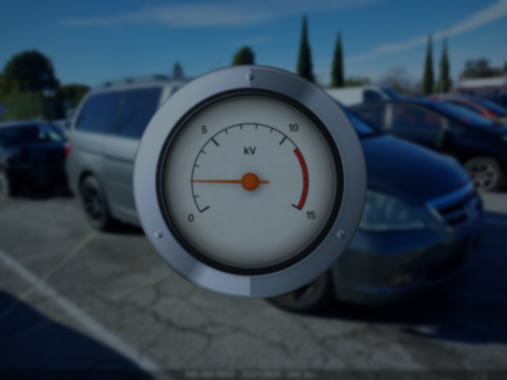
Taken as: 2 (kV)
